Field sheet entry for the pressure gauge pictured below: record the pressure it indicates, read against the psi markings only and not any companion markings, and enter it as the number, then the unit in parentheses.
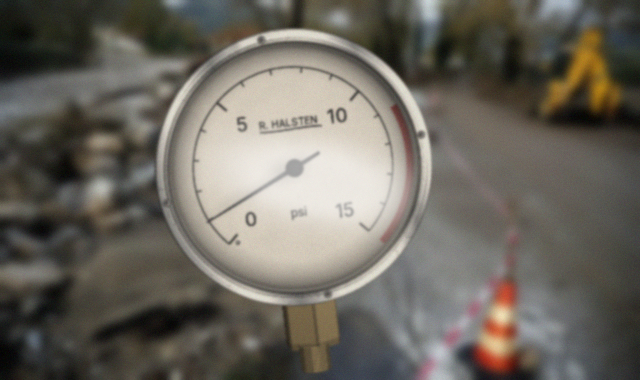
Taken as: 1 (psi)
